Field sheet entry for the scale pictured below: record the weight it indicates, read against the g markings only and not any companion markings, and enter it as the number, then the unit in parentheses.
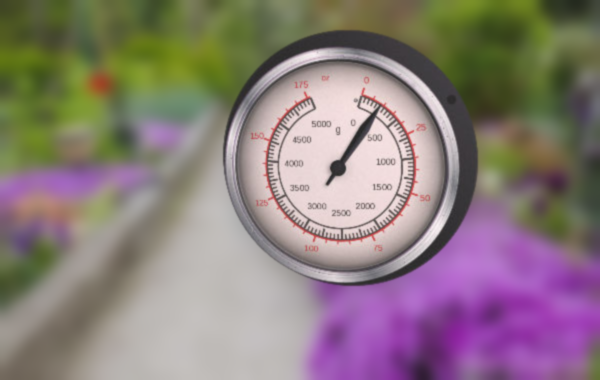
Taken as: 250 (g)
